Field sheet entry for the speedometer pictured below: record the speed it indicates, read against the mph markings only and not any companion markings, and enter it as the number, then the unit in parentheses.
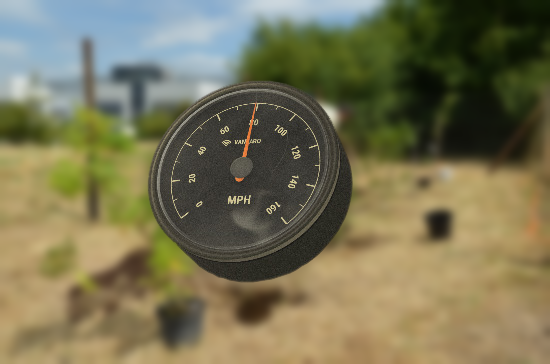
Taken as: 80 (mph)
